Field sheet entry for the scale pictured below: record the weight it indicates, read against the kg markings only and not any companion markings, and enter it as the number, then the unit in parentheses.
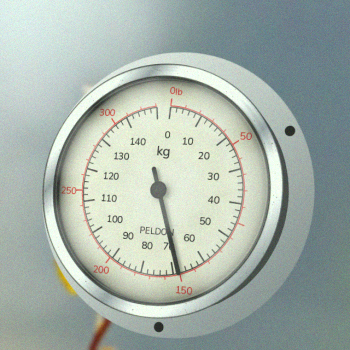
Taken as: 68 (kg)
